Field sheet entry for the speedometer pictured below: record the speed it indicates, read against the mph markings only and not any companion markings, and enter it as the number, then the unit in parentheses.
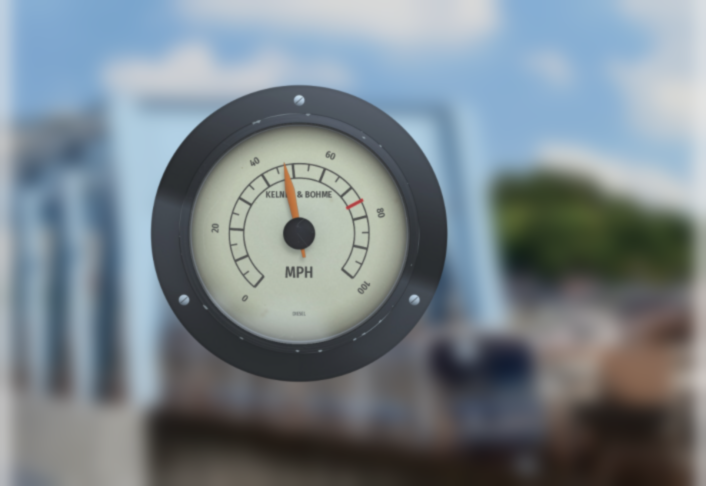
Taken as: 47.5 (mph)
